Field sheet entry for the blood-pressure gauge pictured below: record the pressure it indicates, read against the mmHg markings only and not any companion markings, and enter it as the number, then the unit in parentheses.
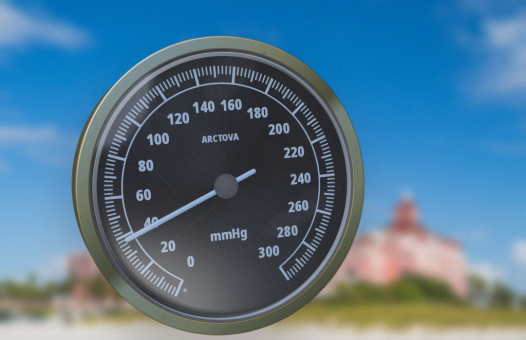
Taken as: 38 (mmHg)
